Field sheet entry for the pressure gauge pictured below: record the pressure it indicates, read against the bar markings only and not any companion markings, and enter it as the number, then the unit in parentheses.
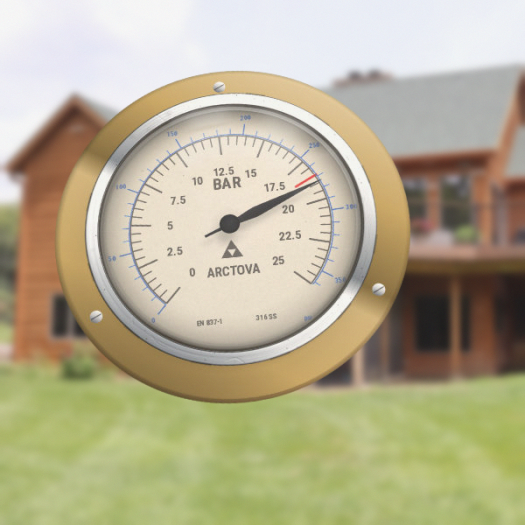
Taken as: 19 (bar)
